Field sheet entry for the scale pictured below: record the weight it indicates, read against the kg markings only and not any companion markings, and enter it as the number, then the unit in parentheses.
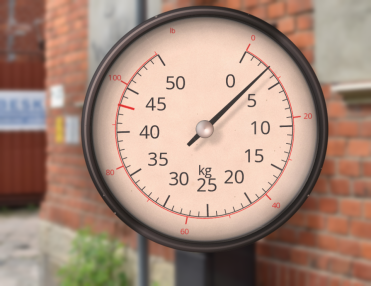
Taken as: 3 (kg)
